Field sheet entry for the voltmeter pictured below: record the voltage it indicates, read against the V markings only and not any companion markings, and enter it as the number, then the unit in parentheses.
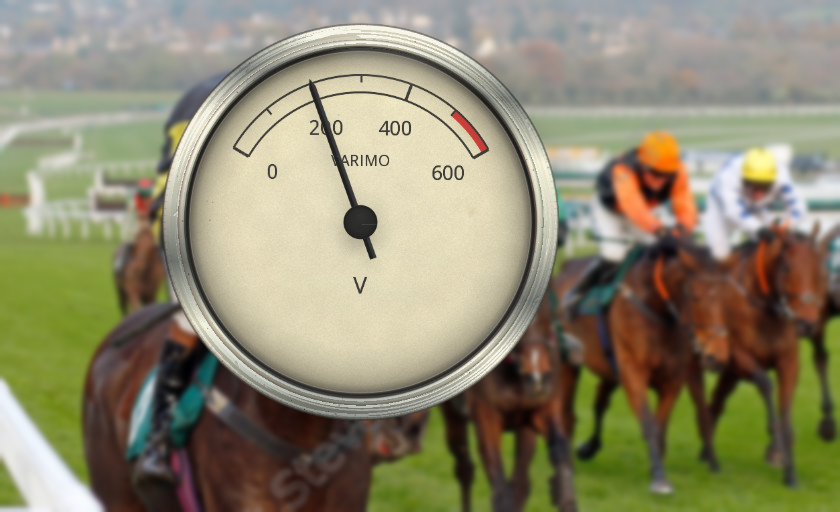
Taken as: 200 (V)
